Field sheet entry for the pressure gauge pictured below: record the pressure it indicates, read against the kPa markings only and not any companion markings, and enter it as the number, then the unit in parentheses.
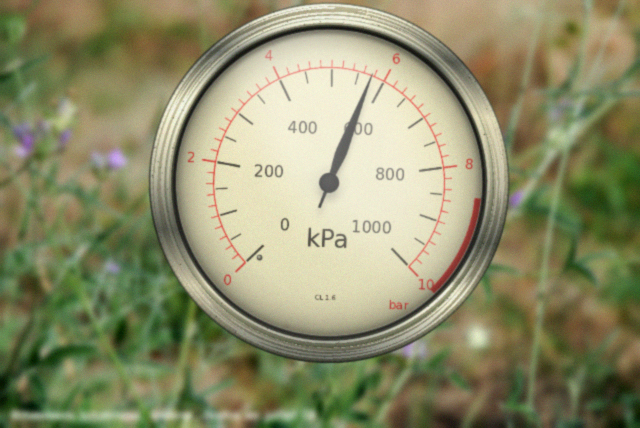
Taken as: 575 (kPa)
